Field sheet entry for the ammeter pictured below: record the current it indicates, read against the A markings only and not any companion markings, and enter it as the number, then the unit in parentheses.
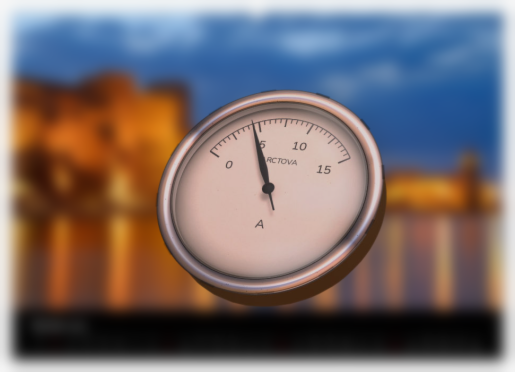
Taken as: 4.5 (A)
